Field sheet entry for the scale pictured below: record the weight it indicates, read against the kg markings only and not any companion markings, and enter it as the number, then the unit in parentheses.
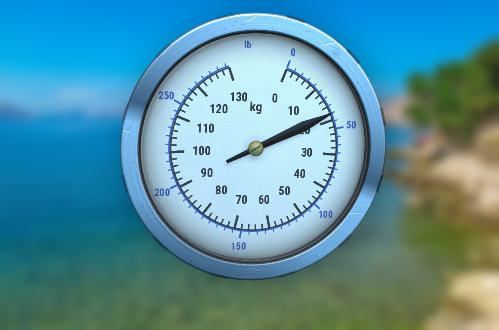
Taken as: 18 (kg)
